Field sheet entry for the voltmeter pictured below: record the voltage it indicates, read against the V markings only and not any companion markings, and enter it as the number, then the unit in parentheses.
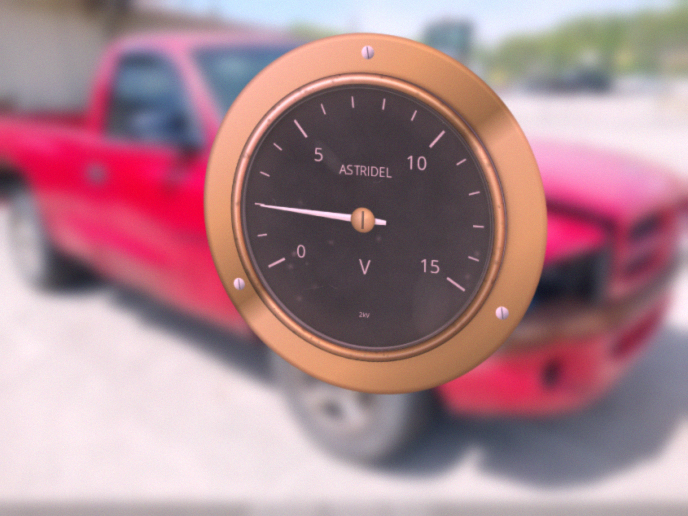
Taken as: 2 (V)
